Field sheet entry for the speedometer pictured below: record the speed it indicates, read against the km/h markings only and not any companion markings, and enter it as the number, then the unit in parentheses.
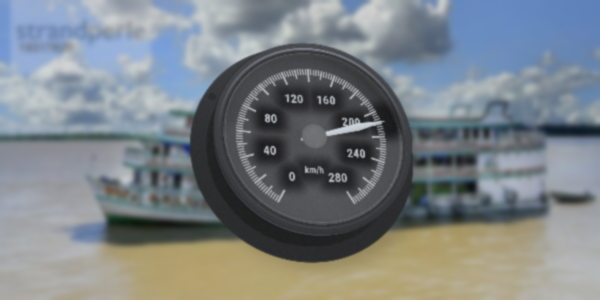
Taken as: 210 (km/h)
